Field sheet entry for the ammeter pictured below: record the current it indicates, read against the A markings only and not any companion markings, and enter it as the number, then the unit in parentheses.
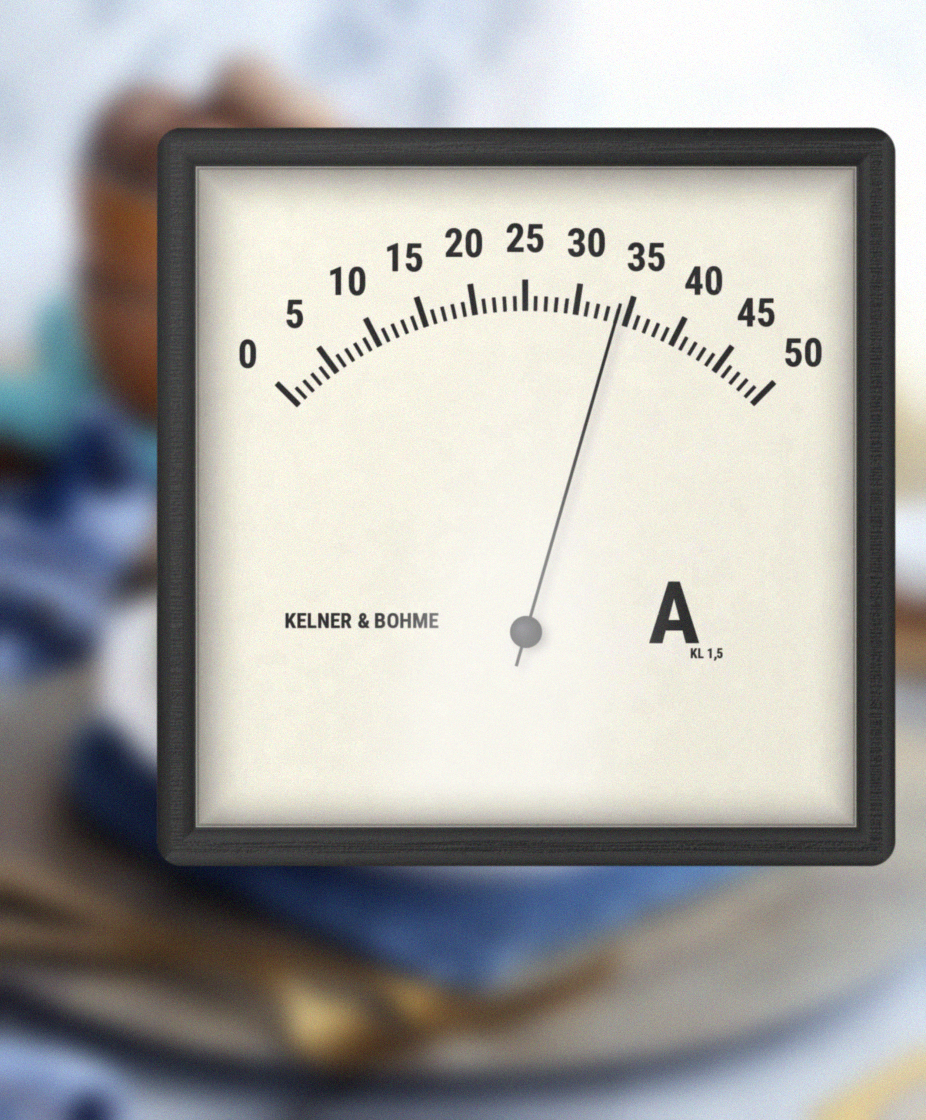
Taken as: 34 (A)
